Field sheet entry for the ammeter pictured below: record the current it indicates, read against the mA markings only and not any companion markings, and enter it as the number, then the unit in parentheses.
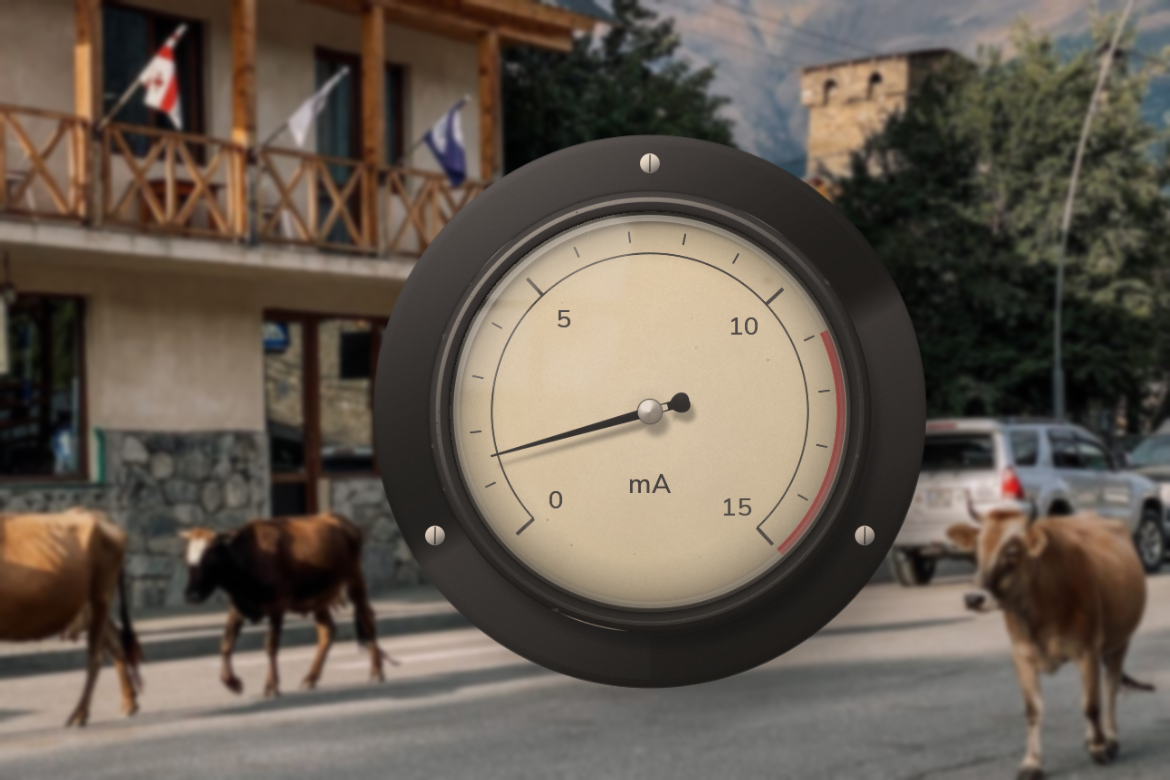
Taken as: 1.5 (mA)
